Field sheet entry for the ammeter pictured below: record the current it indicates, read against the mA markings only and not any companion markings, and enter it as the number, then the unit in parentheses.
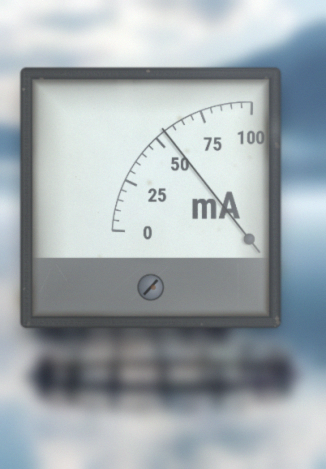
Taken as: 55 (mA)
